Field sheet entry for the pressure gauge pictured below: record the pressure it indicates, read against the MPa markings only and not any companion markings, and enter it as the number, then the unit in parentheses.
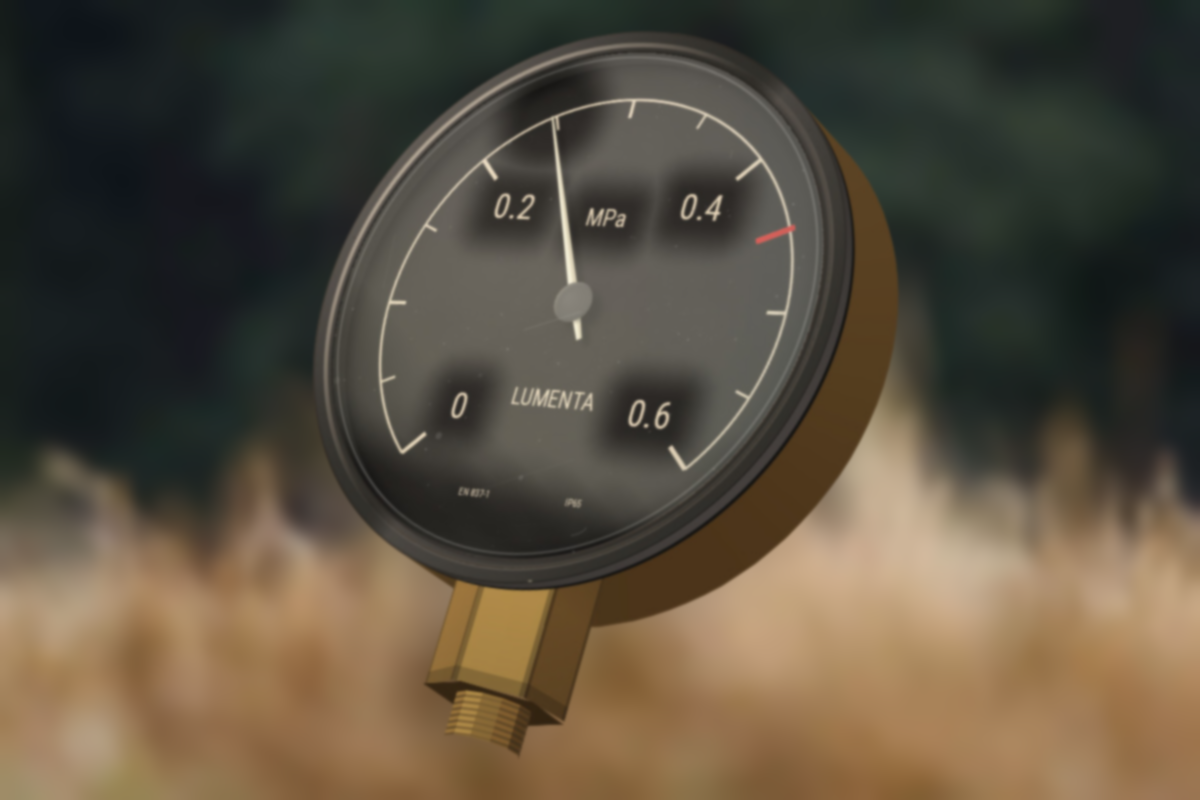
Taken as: 0.25 (MPa)
